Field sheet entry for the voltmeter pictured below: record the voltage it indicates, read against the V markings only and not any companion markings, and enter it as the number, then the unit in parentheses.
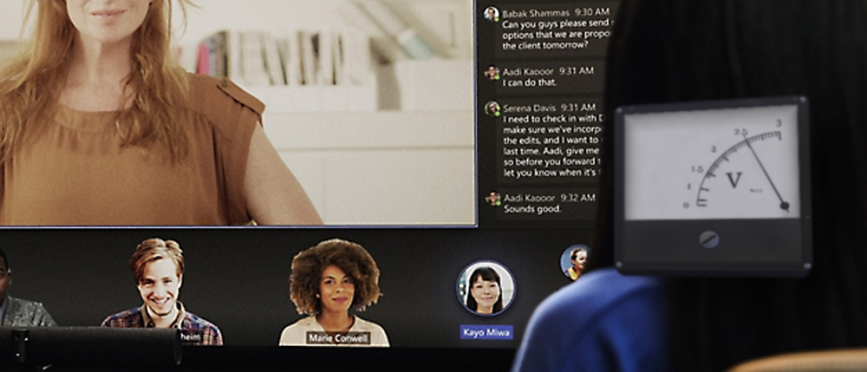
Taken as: 2.5 (V)
